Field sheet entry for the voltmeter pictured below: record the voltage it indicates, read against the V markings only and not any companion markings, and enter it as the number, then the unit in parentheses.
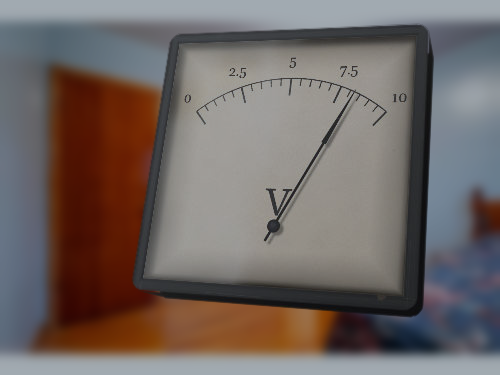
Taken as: 8.25 (V)
